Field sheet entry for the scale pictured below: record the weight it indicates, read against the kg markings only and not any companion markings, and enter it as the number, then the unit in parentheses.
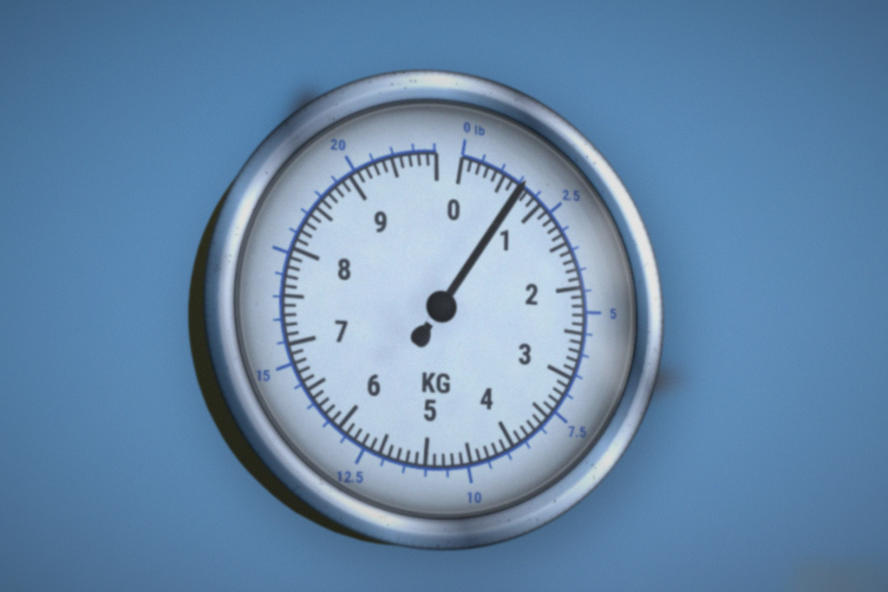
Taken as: 0.7 (kg)
